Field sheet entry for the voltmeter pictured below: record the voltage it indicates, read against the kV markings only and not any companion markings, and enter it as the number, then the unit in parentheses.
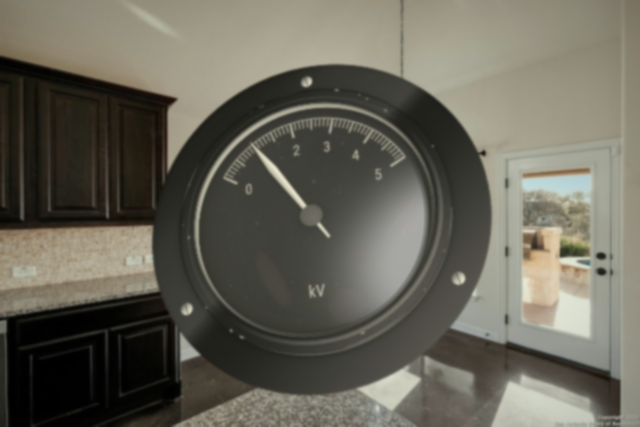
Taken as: 1 (kV)
